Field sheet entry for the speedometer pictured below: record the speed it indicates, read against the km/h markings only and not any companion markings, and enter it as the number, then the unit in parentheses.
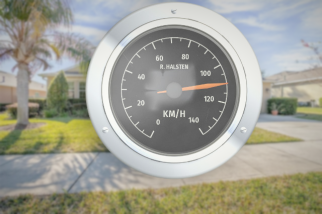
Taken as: 110 (km/h)
